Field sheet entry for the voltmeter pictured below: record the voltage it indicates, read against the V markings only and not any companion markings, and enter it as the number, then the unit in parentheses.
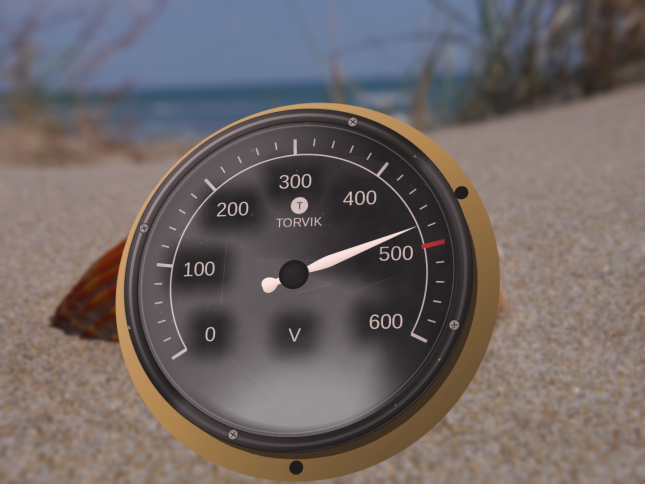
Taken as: 480 (V)
